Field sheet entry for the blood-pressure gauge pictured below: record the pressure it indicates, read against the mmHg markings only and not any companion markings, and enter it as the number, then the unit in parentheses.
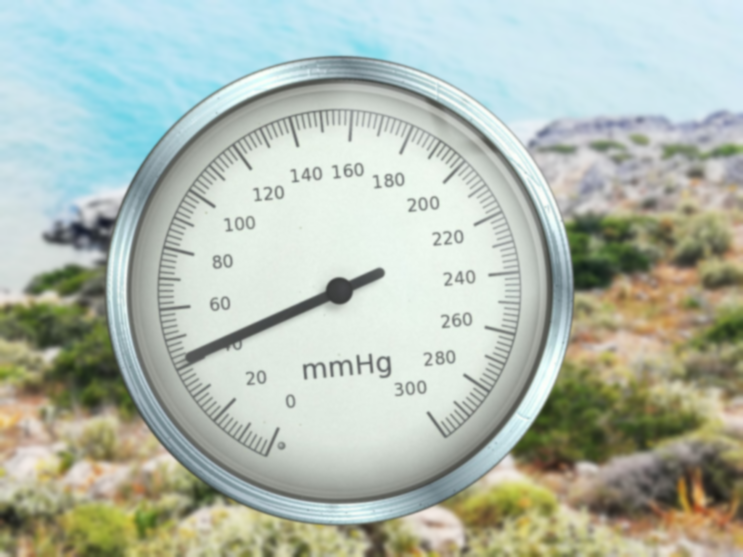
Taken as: 42 (mmHg)
